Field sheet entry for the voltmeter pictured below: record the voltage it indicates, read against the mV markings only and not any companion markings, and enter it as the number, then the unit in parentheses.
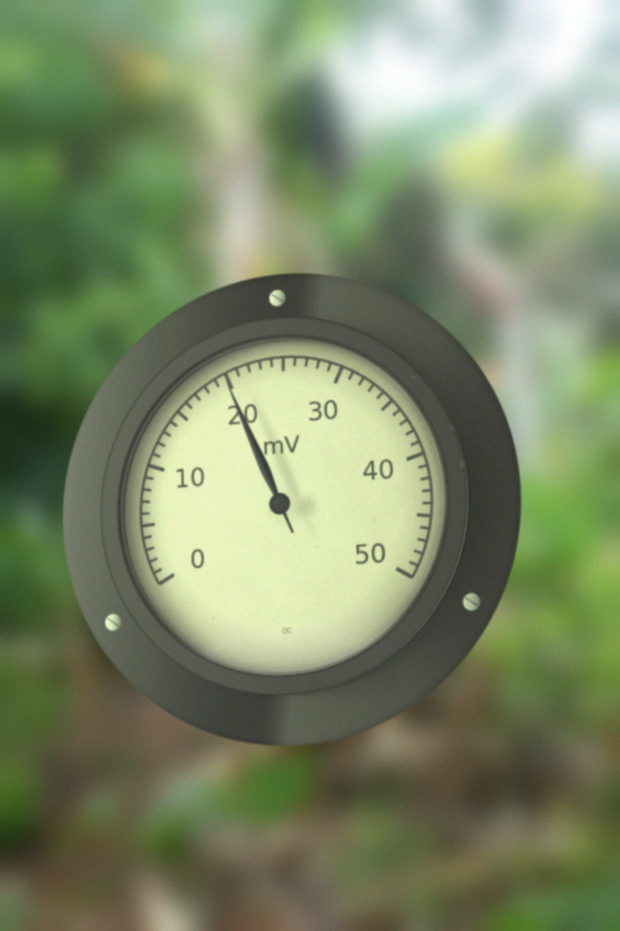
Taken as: 20 (mV)
